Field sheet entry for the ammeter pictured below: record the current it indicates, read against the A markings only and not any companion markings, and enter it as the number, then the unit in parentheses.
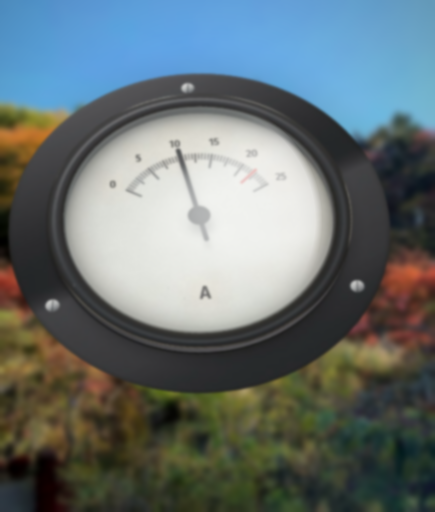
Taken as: 10 (A)
